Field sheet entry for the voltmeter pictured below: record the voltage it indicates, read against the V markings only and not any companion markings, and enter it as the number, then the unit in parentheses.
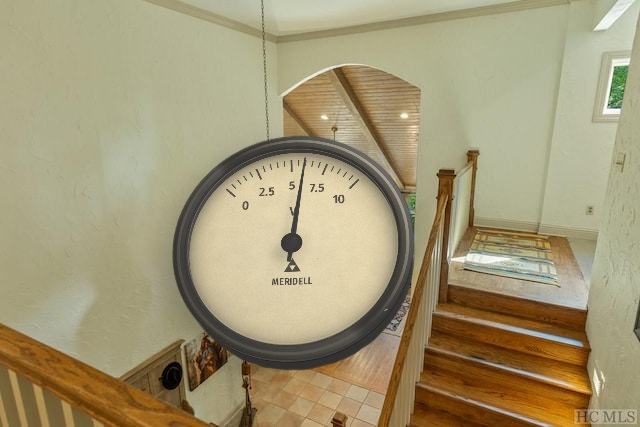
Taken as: 6 (V)
